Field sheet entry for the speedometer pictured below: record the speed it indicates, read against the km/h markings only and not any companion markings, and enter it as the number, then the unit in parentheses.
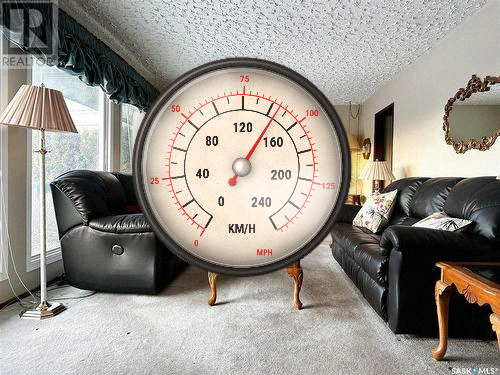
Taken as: 145 (km/h)
